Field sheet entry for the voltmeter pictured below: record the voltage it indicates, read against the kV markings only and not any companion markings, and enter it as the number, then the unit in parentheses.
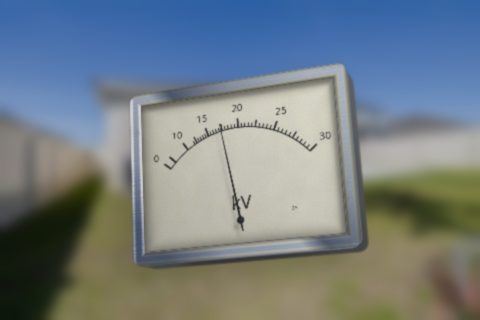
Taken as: 17.5 (kV)
